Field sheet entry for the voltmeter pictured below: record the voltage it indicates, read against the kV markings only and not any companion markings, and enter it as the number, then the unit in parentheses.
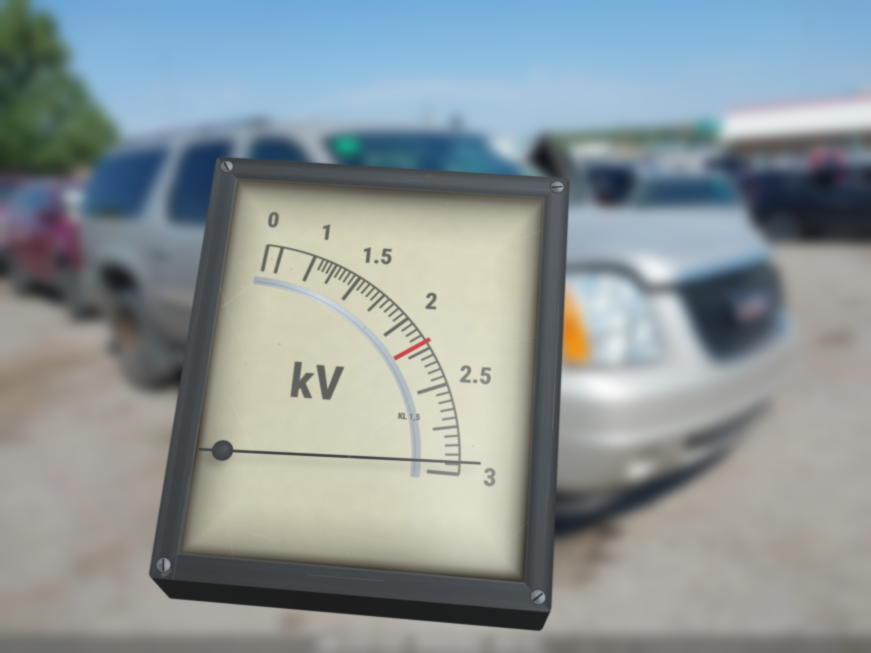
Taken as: 2.95 (kV)
